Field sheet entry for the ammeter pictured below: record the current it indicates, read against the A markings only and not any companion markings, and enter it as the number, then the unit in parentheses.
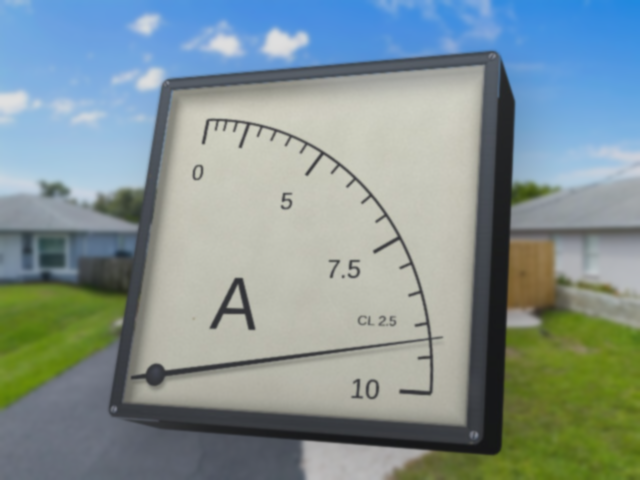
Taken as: 9.25 (A)
